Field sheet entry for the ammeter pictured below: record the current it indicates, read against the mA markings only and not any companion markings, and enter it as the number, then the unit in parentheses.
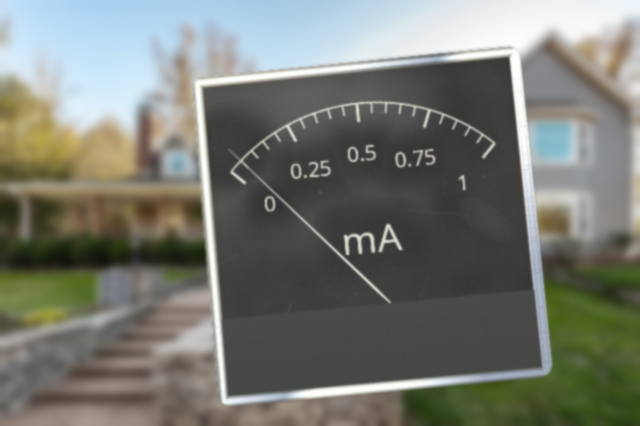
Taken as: 0.05 (mA)
